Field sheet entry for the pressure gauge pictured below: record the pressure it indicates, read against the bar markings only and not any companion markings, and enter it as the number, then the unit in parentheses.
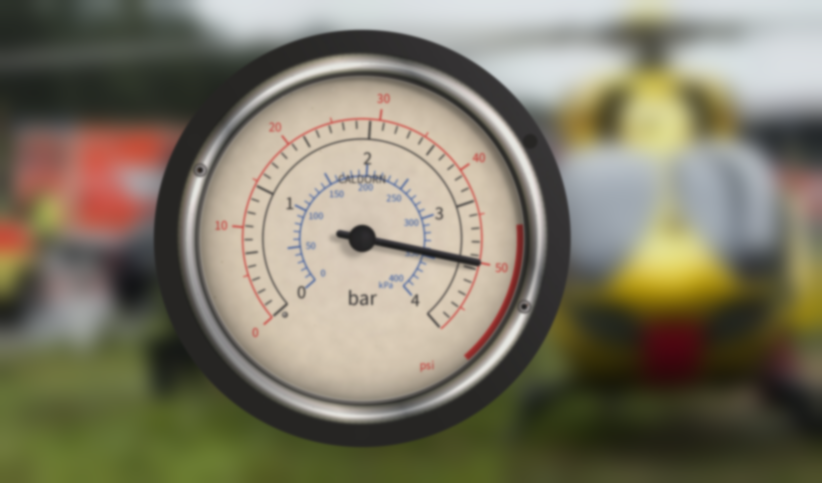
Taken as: 3.45 (bar)
